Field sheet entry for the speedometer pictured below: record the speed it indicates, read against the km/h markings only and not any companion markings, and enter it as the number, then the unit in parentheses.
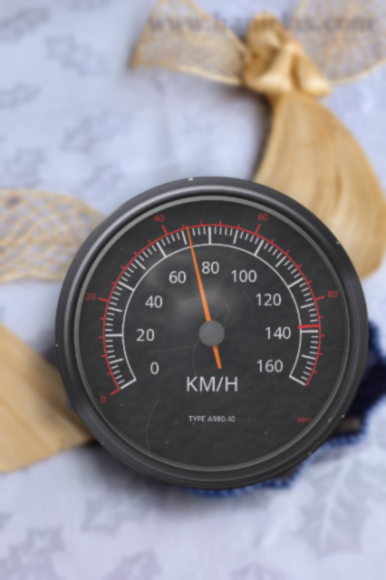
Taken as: 72 (km/h)
